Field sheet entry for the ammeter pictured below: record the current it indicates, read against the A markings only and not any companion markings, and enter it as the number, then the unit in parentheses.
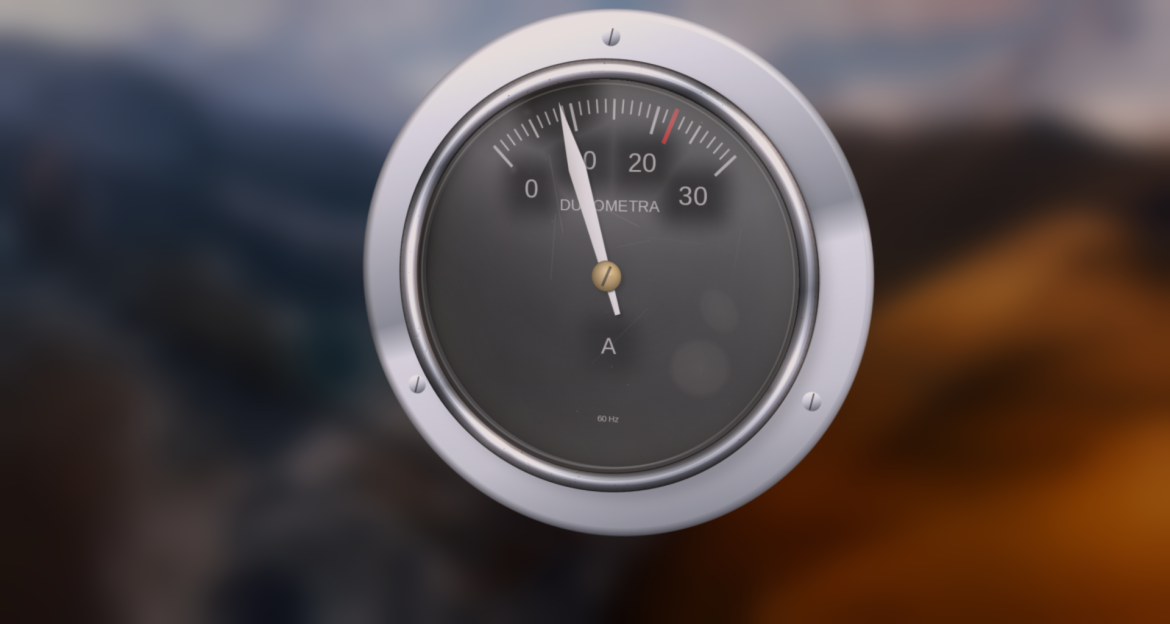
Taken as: 9 (A)
